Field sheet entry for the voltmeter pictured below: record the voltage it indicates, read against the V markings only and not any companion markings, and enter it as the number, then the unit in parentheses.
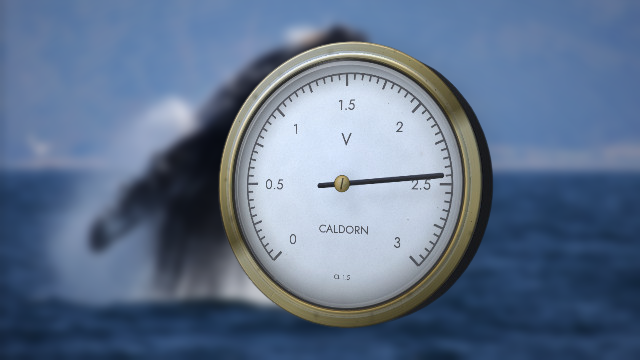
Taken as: 2.45 (V)
